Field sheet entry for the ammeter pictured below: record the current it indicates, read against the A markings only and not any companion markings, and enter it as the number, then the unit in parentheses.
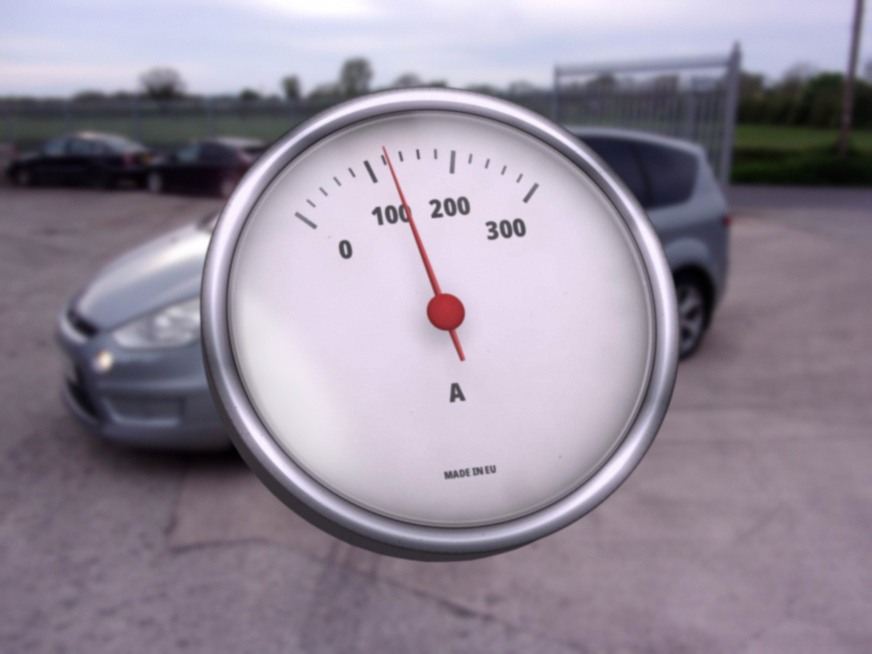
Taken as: 120 (A)
